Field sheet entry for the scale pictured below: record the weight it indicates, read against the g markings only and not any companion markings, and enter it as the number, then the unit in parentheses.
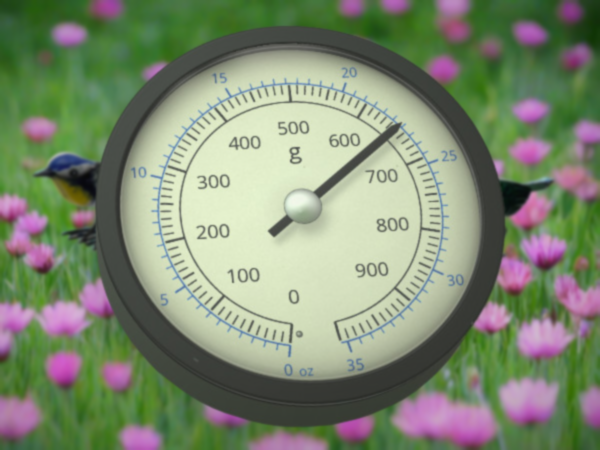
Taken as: 650 (g)
